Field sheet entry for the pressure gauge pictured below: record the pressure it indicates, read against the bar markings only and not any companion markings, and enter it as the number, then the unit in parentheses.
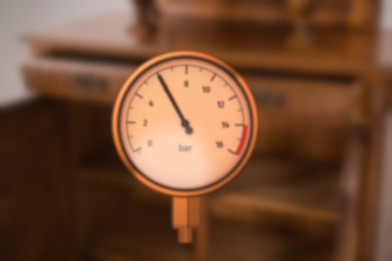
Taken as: 6 (bar)
